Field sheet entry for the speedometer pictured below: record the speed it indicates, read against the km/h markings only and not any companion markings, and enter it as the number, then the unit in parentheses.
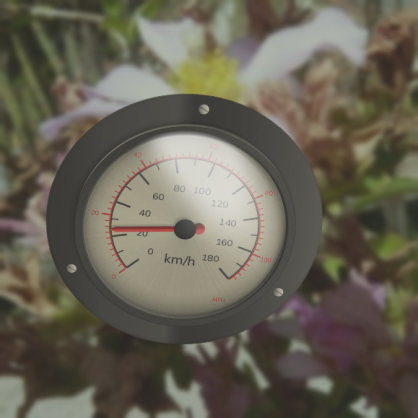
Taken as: 25 (km/h)
